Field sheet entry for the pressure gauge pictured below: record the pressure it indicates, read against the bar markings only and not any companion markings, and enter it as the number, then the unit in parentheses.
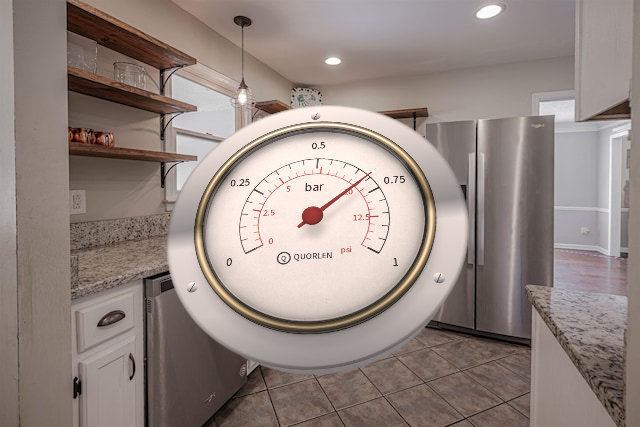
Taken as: 0.7 (bar)
